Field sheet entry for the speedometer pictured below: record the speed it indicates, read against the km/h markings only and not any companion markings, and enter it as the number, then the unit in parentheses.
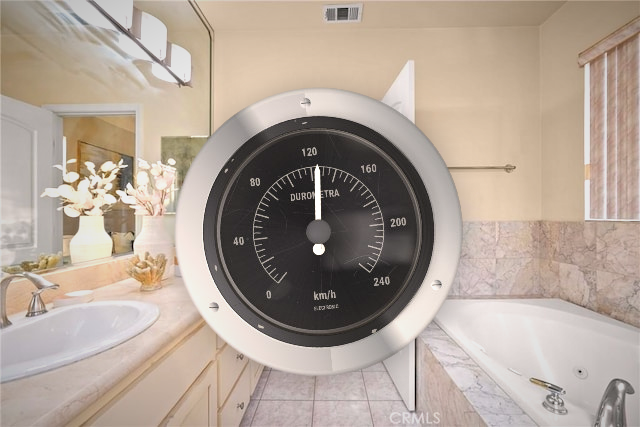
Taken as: 125 (km/h)
